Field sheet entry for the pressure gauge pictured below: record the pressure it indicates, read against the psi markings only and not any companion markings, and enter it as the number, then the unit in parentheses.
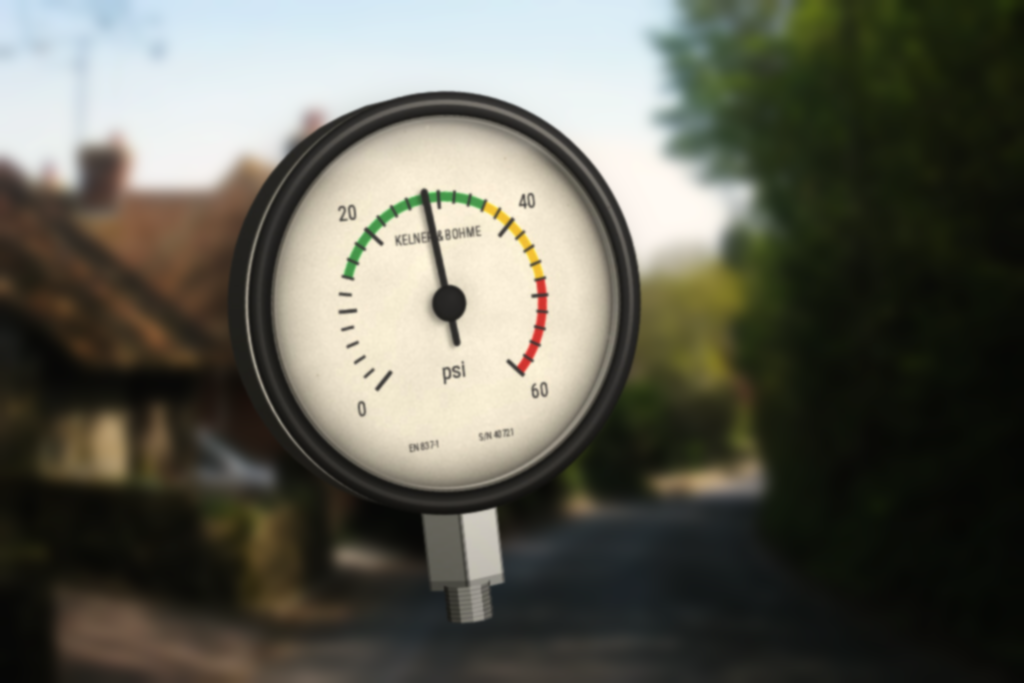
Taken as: 28 (psi)
